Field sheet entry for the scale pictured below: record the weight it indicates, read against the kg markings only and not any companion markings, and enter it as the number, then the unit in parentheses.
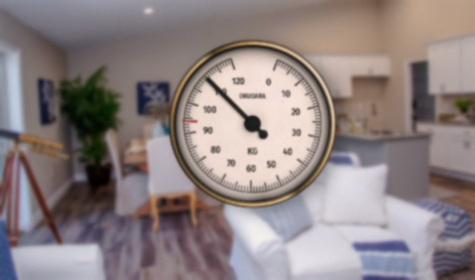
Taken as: 110 (kg)
